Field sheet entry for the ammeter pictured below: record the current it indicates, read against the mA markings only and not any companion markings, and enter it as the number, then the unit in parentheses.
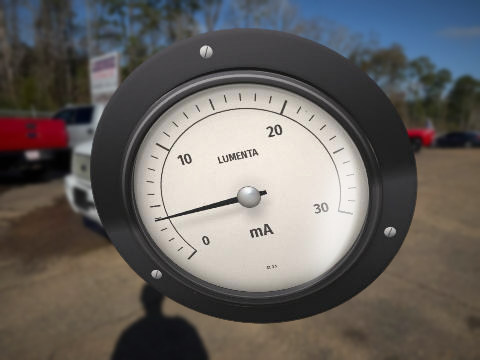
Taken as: 4 (mA)
